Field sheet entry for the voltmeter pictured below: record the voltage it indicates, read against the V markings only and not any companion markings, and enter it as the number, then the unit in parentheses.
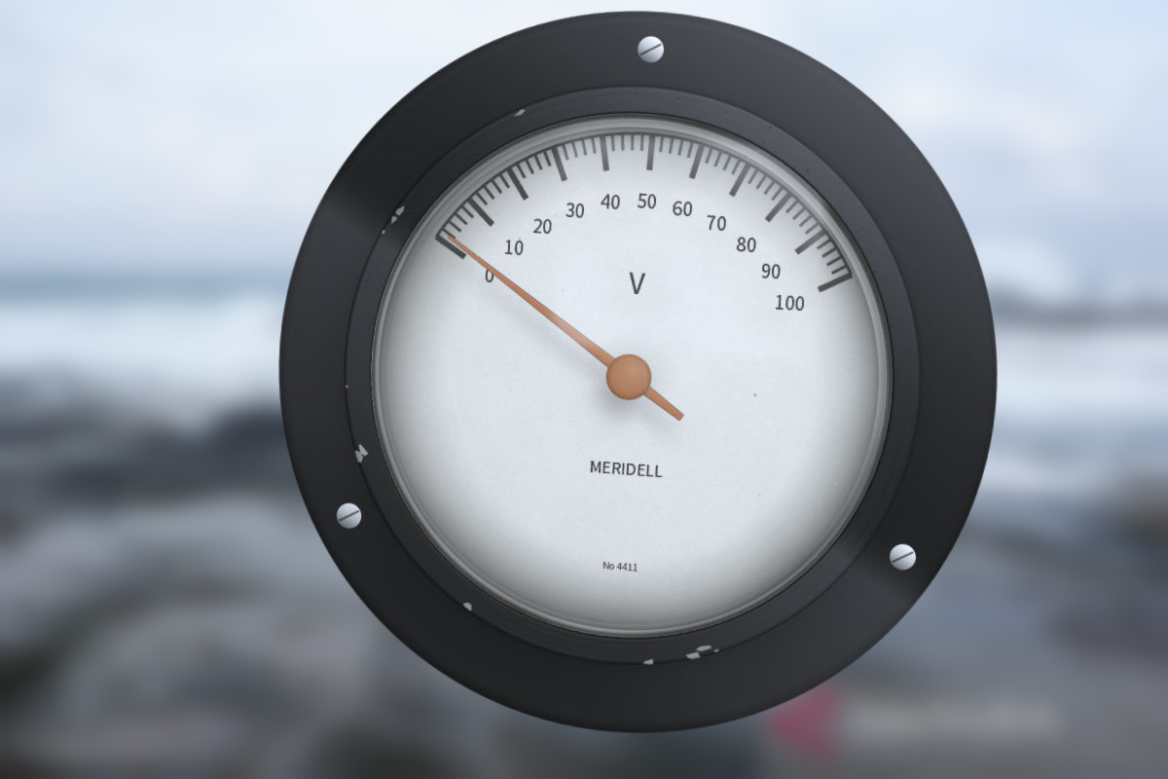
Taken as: 2 (V)
